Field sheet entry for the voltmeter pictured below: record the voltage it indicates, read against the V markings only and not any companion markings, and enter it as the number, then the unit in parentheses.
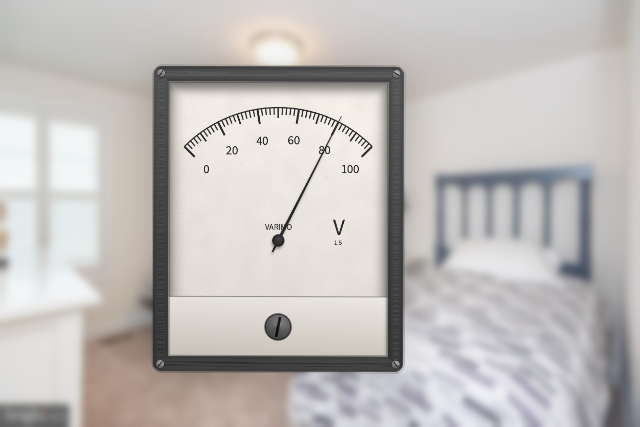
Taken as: 80 (V)
